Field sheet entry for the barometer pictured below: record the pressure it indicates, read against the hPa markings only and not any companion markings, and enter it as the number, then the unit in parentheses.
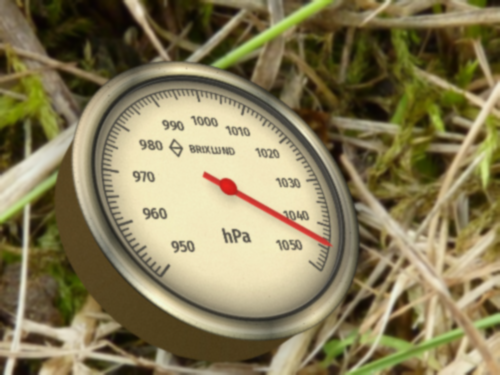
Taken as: 1045 (hPa)
